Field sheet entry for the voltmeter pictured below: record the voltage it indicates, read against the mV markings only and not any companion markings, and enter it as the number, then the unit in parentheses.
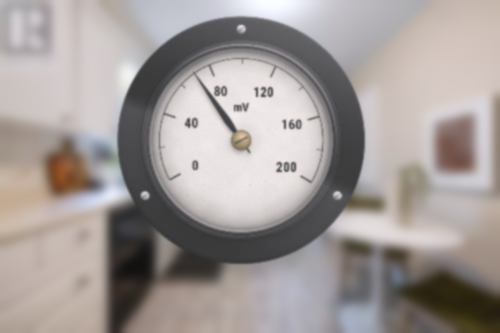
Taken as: 70 (mV)
